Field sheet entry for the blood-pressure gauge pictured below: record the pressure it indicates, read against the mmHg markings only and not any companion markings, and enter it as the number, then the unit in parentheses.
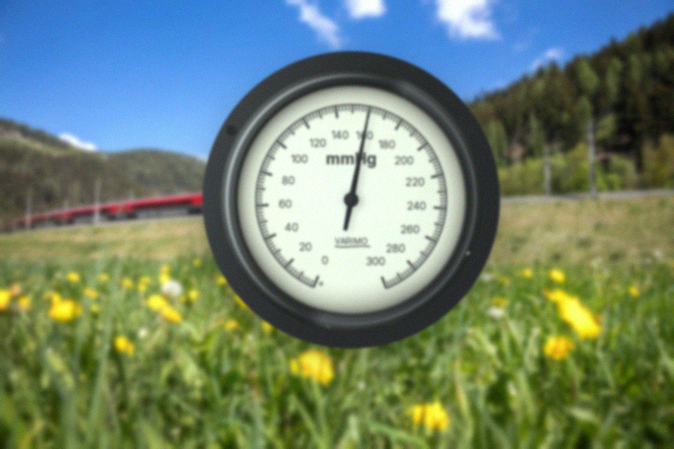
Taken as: 160 (mmHg)
